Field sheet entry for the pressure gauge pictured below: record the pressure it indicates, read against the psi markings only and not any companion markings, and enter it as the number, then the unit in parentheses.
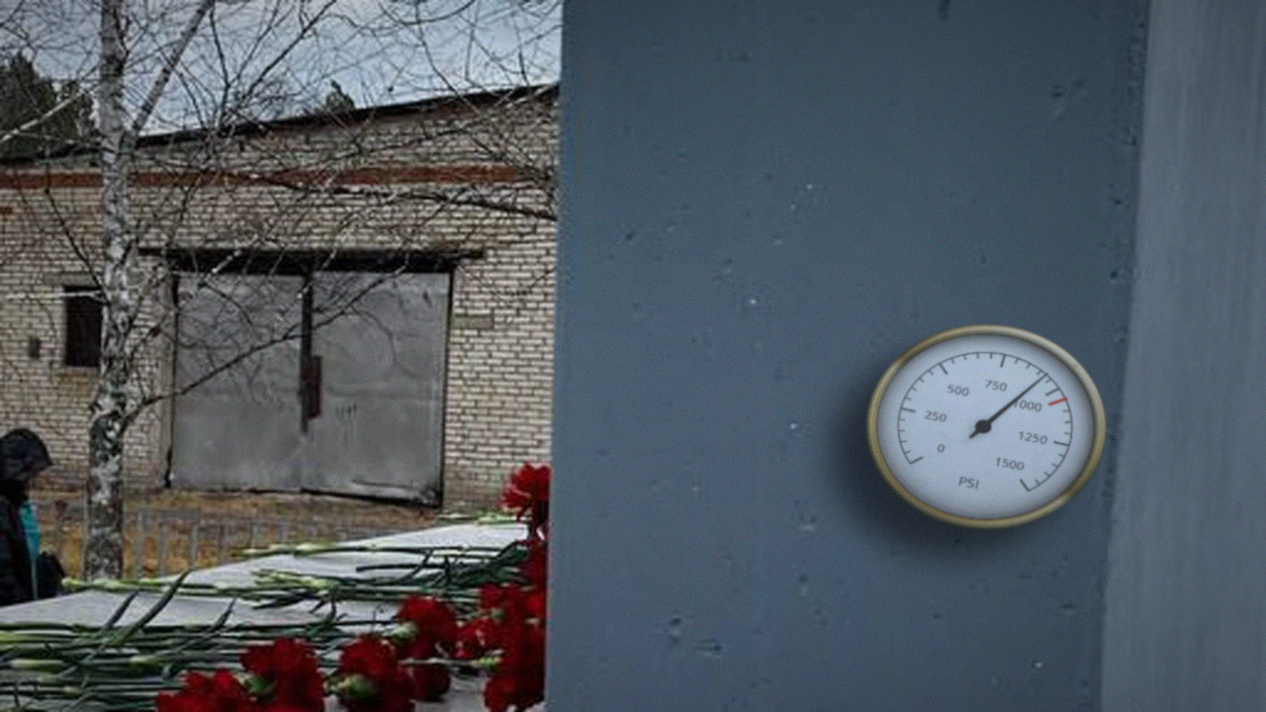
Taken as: 925 (psi)
